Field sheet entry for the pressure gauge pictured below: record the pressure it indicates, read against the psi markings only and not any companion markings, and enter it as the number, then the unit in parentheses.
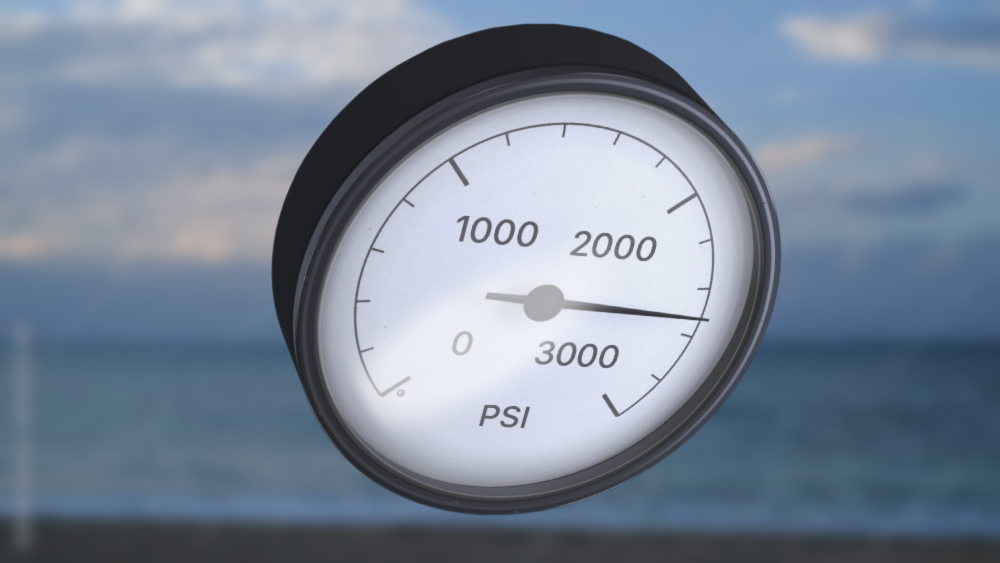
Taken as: 2500 (psi)
